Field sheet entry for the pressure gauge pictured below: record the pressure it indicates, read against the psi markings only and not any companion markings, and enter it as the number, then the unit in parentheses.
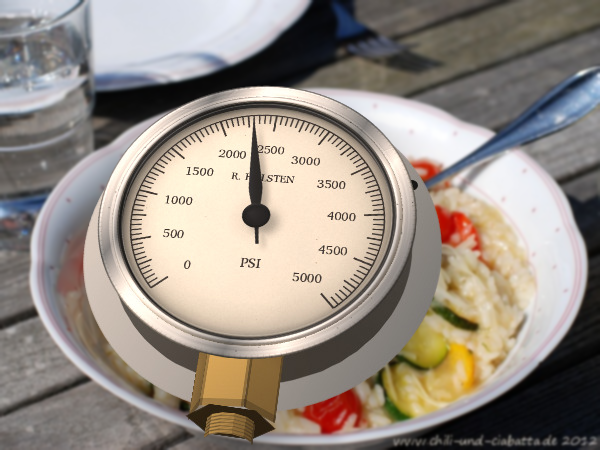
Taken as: 2300 (psi)
